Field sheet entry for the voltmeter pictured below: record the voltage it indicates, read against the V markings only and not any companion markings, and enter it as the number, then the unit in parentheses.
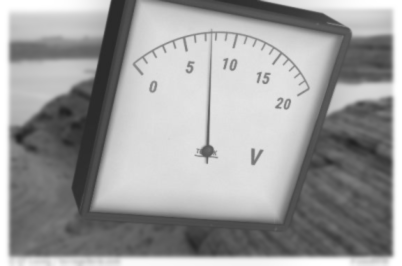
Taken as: 7.5 (V)
